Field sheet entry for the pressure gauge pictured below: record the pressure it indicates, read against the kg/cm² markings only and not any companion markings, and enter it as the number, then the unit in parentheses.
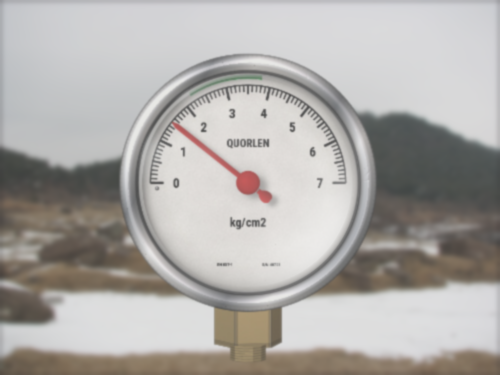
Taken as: 1.5 (kg/cm²)
